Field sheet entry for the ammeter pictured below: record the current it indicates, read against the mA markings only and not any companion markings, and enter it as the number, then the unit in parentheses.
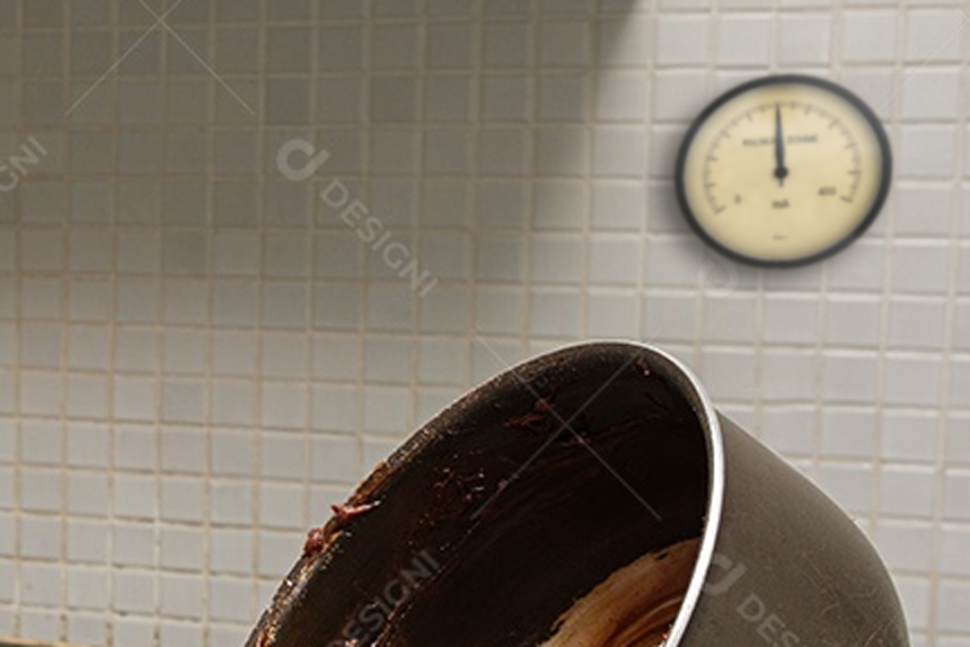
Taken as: 200 (mA)
